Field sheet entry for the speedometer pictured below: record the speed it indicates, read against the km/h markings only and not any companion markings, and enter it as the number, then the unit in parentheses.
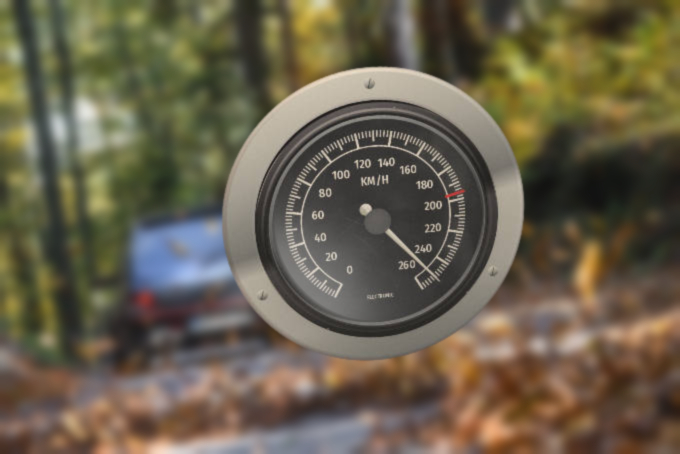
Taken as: 250 (km/h)
